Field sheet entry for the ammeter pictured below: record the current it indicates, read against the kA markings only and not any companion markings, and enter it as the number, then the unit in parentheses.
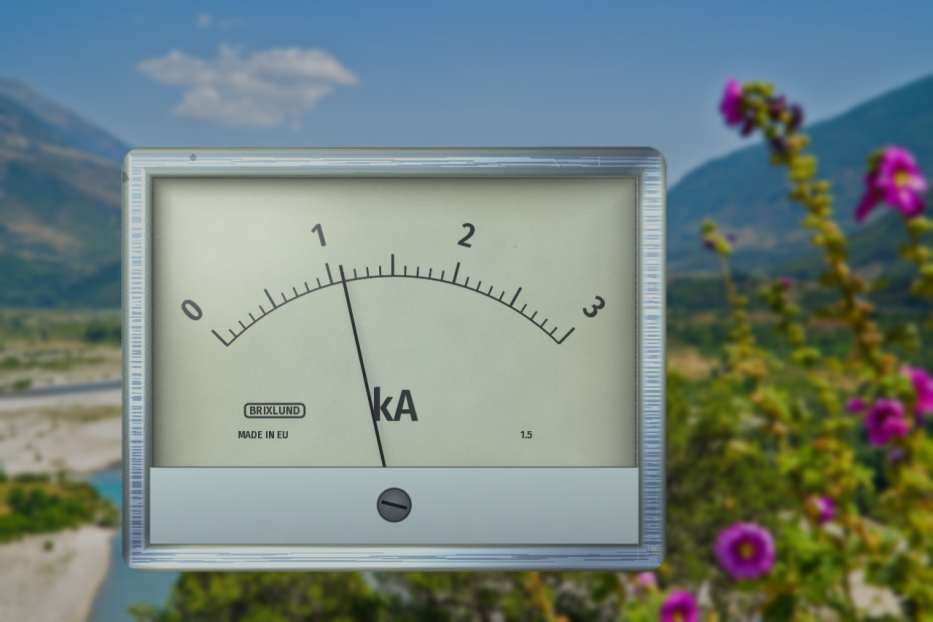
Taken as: 1.1 (kA)
